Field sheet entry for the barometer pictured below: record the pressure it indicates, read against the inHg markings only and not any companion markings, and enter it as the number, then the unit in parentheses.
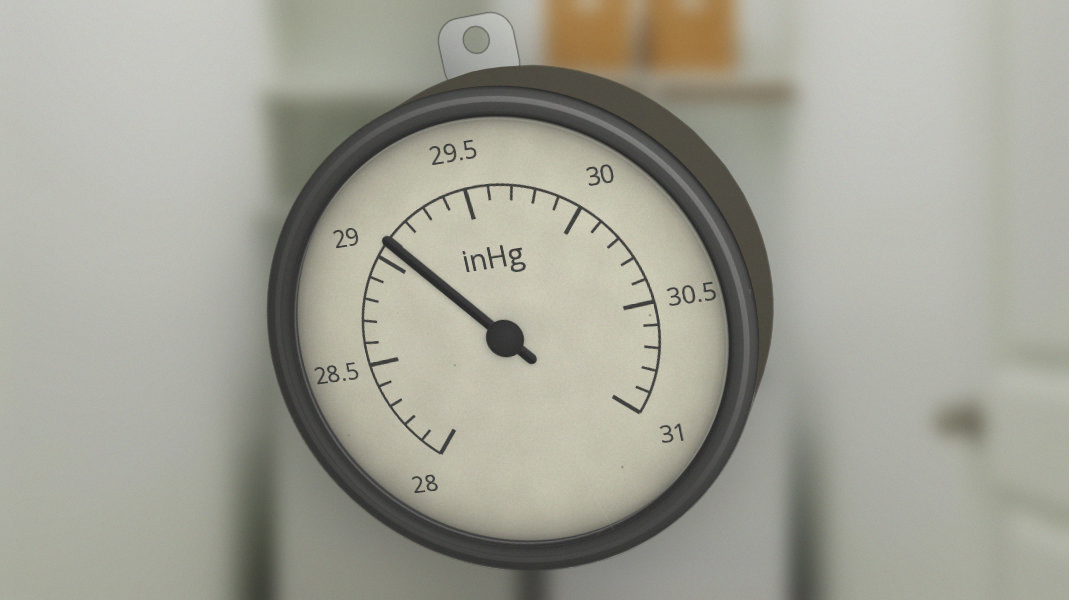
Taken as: 29.1 (inHg)
